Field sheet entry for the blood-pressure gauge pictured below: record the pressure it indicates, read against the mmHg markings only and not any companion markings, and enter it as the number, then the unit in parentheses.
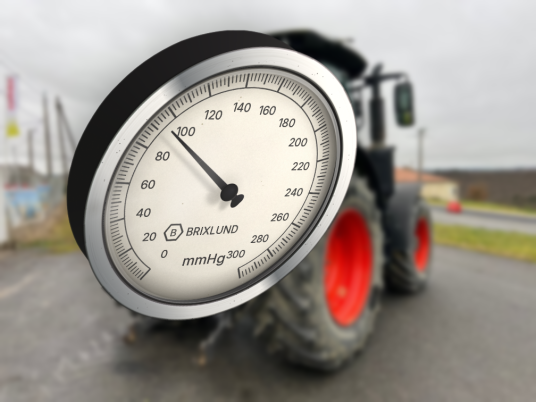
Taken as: 94 (mmHg)
